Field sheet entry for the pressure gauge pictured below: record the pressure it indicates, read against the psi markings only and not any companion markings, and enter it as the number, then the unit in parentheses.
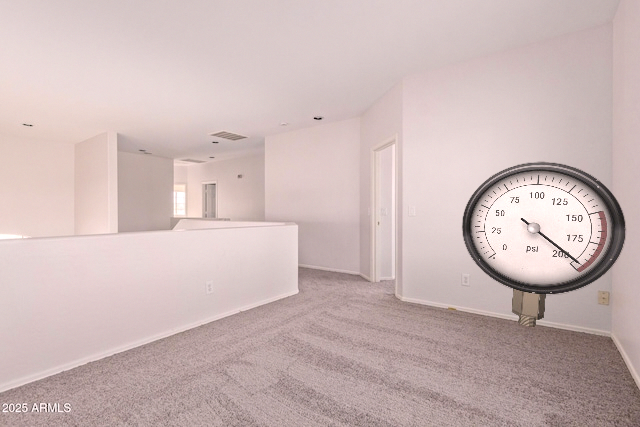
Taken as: 195 (psi)
